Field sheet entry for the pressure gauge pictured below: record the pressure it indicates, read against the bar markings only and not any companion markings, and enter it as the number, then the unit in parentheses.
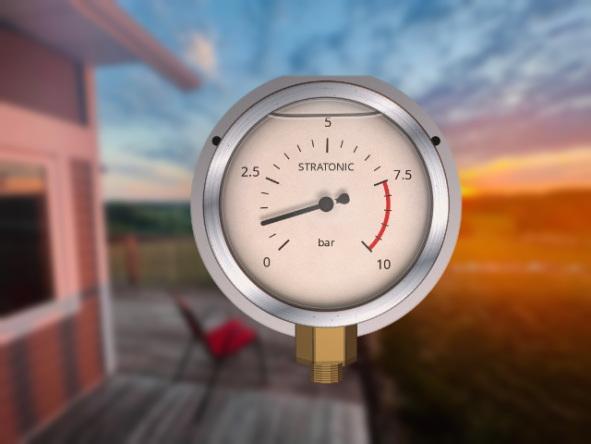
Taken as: 1 (bar)
